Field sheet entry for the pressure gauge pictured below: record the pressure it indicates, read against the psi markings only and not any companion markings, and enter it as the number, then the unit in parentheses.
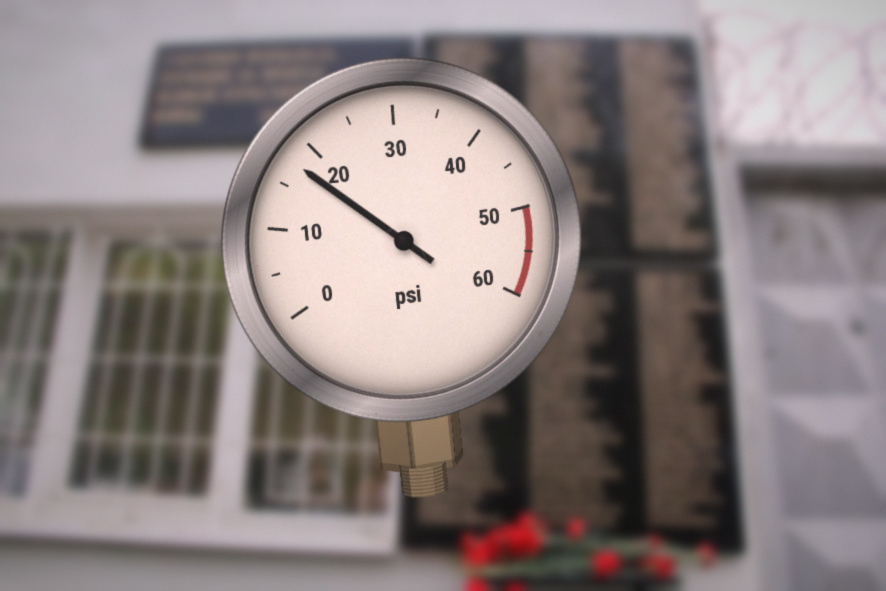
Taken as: 17.5 (psi)
